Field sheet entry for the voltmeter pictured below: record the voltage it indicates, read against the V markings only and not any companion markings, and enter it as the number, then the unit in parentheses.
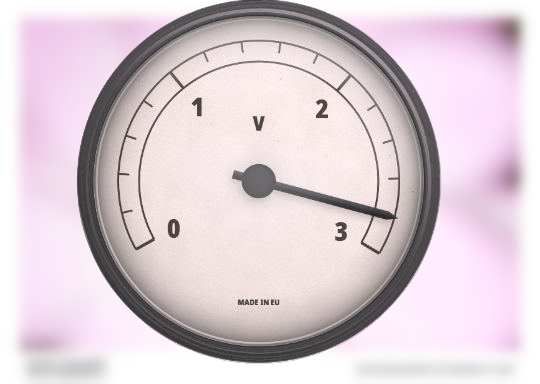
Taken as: 2.8 (V)
